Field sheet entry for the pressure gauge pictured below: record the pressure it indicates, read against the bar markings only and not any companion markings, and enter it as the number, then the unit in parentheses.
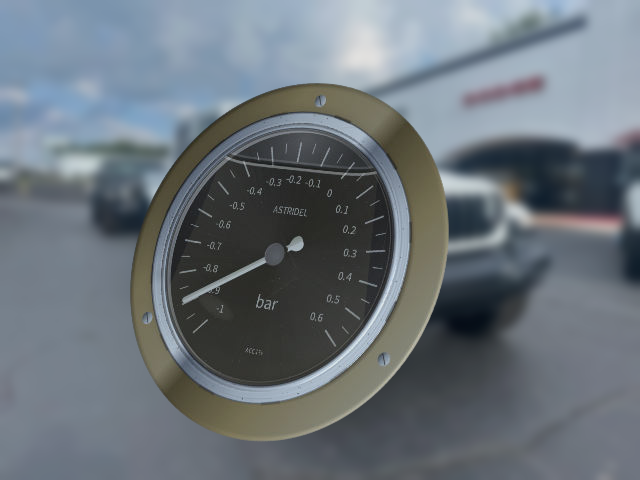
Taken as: -0.9 (bar)
